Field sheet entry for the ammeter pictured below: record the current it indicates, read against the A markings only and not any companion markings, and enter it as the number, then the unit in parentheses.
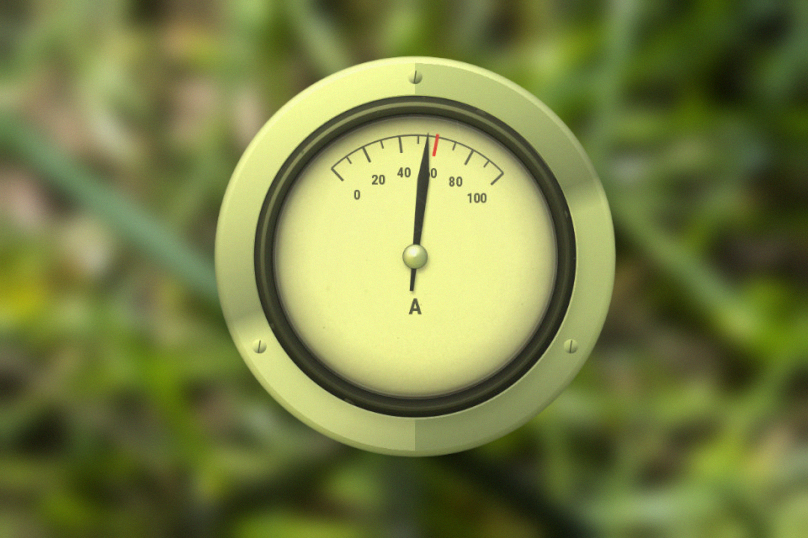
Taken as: 55 (A)
